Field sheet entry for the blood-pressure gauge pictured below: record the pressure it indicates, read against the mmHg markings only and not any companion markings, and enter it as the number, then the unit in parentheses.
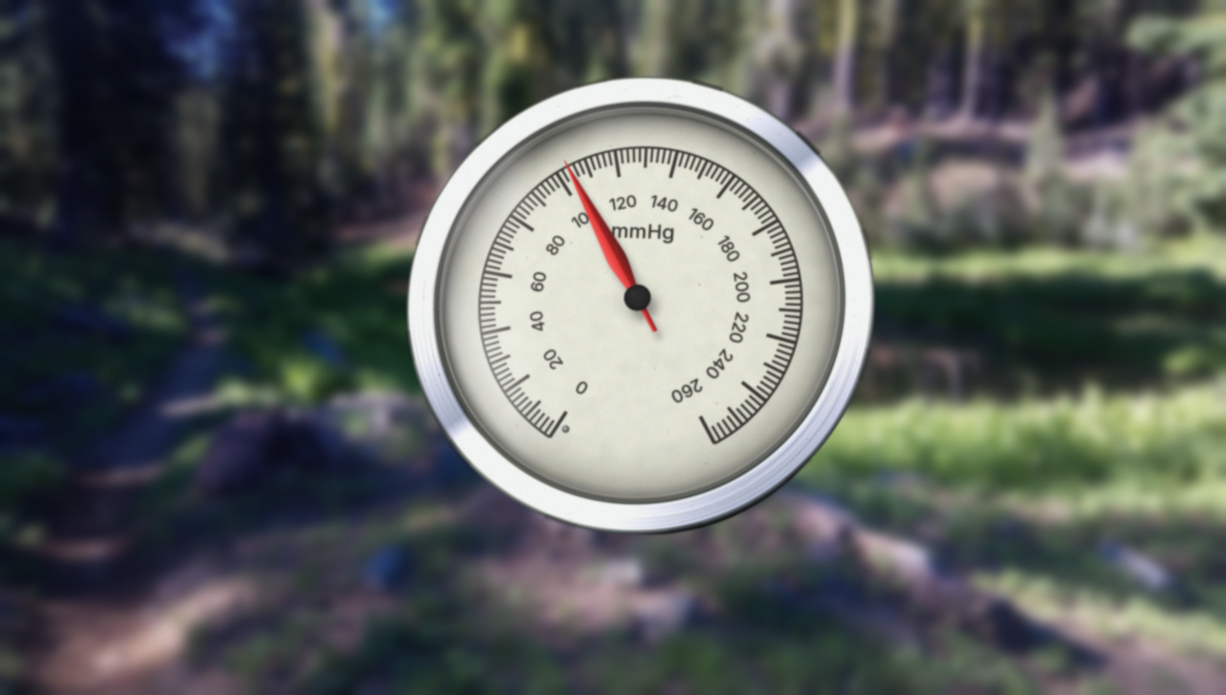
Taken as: 104 (mmHg)
